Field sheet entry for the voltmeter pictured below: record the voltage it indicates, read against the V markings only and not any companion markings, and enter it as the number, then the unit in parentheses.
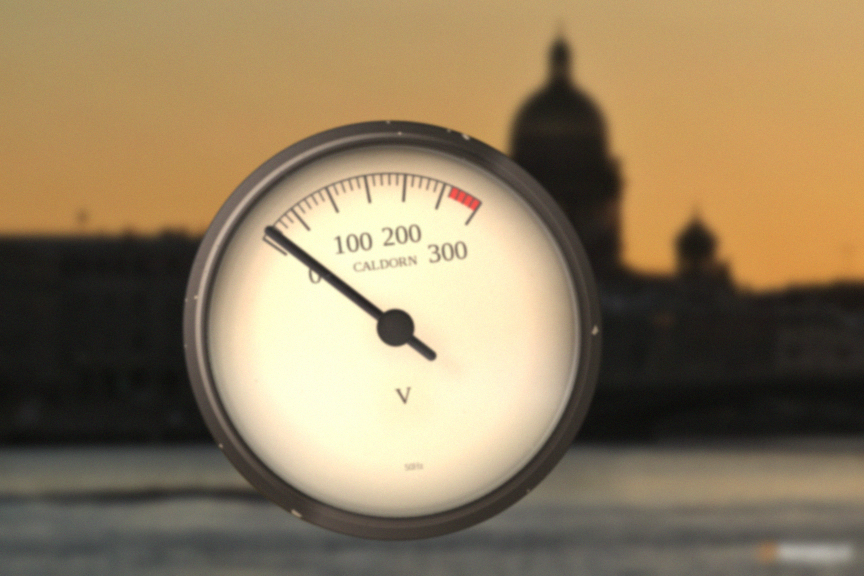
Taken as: 10 (V)
